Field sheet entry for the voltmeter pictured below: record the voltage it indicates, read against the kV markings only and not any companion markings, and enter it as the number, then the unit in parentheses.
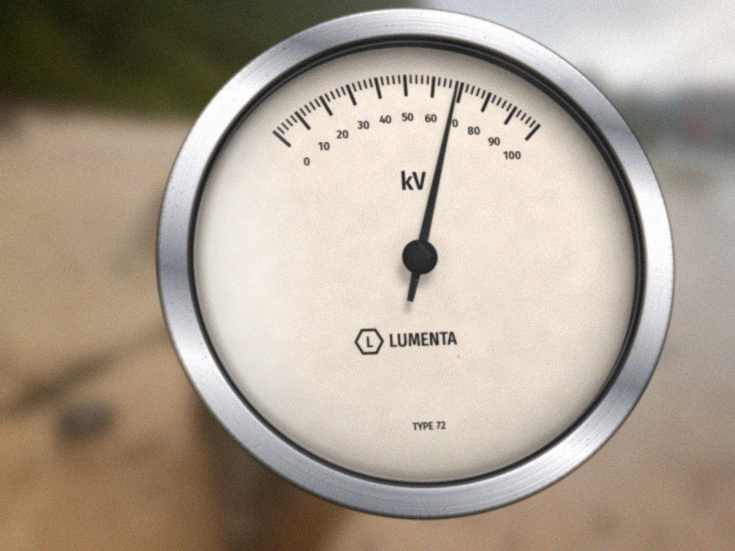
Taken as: 68 (kV)
